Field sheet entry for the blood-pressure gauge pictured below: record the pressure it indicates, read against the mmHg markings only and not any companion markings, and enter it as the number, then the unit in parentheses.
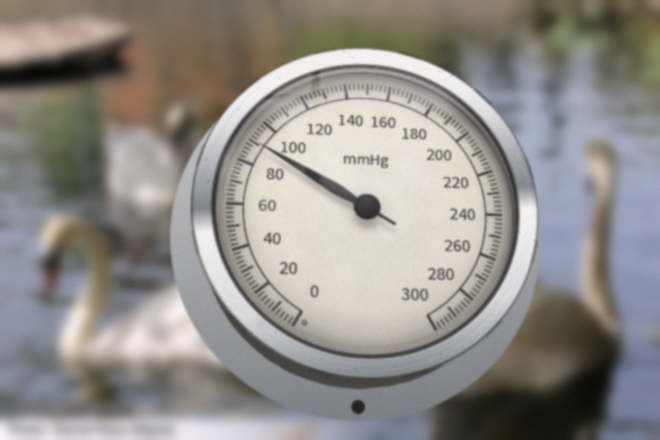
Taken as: 90 (mmHg)
